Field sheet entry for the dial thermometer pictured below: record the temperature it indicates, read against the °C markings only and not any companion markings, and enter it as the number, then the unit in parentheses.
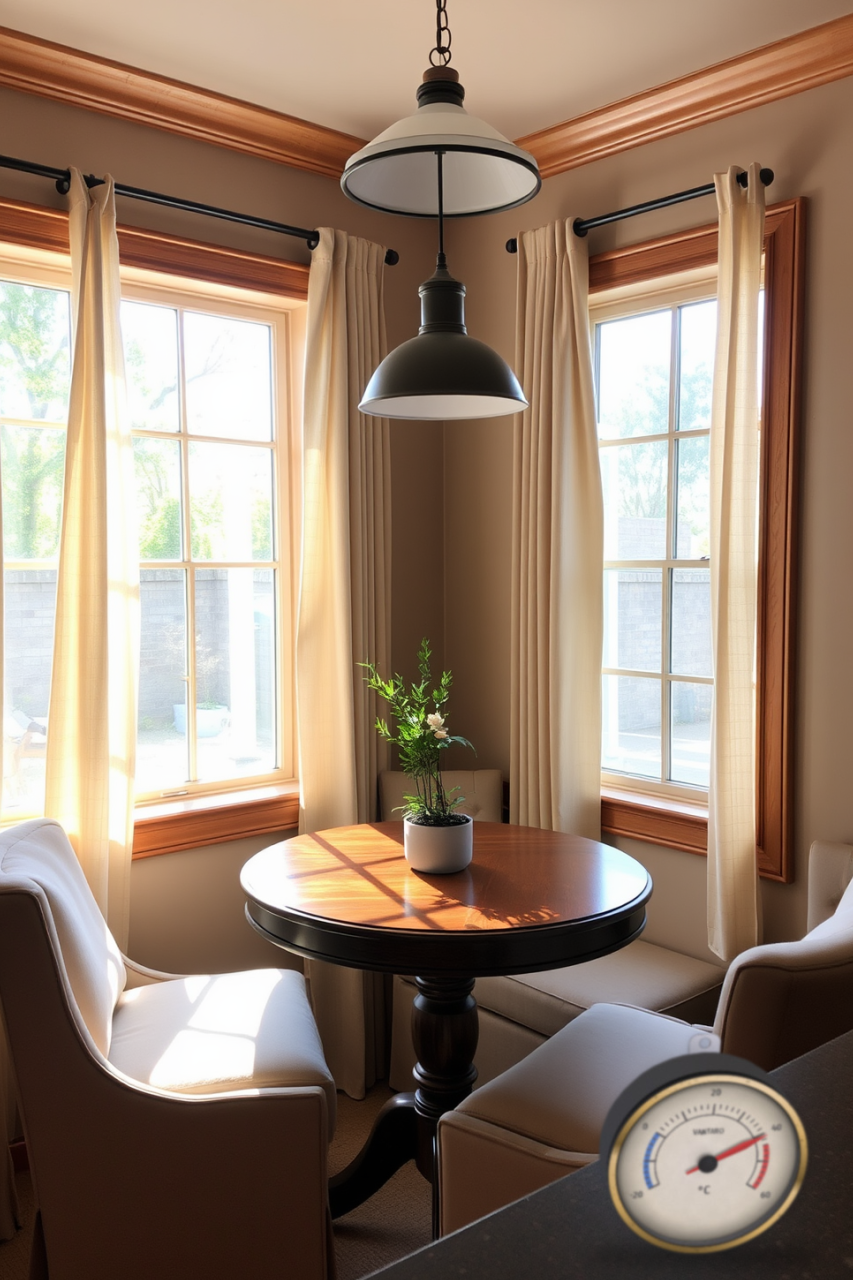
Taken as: 40 (°C)
